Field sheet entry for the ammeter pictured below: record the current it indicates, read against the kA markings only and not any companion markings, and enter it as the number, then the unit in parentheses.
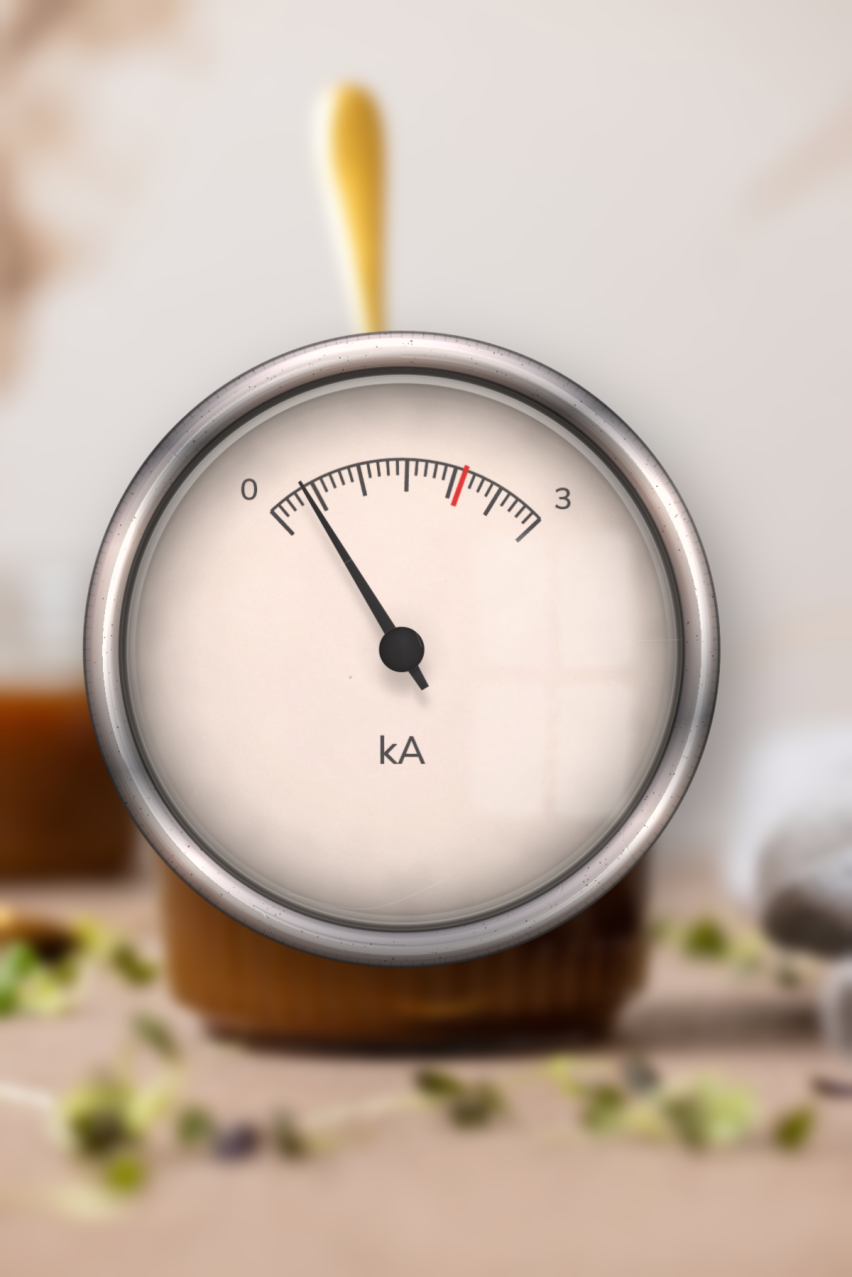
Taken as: 0.4 (kA)
